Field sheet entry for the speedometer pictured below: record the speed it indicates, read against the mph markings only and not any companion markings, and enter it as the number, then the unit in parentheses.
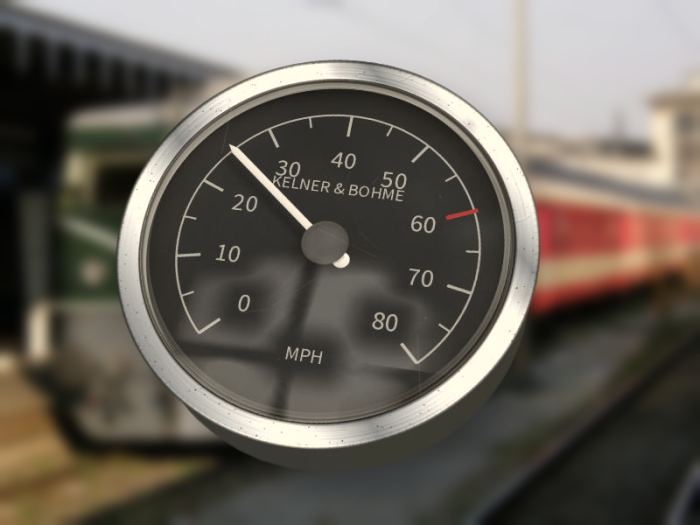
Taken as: 25 (mph)
